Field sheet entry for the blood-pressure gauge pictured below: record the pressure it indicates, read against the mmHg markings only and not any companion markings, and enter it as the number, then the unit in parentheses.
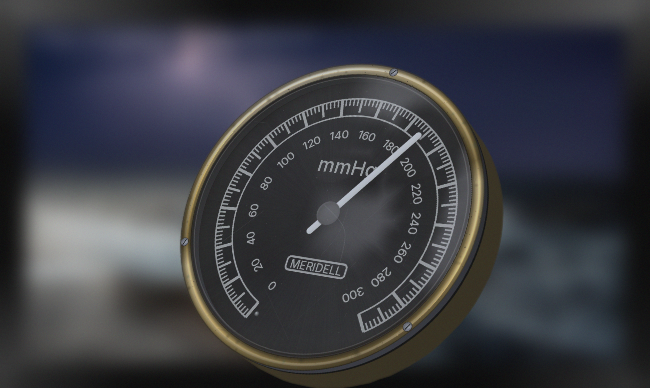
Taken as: 190 (mmHg)
